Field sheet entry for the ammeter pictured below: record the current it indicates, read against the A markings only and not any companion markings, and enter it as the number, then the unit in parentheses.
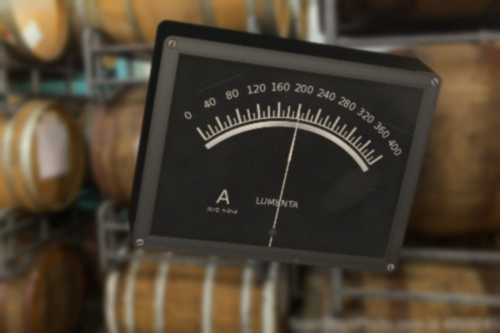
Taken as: 200 (A)
